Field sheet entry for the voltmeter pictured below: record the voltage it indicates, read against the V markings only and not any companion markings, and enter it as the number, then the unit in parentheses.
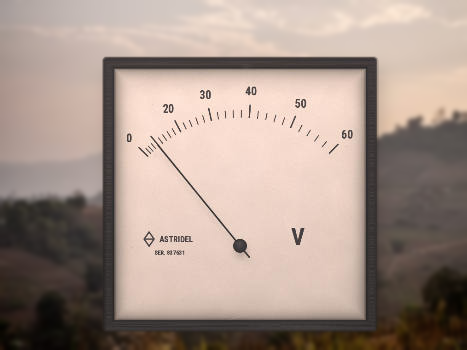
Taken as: 10 (V)
